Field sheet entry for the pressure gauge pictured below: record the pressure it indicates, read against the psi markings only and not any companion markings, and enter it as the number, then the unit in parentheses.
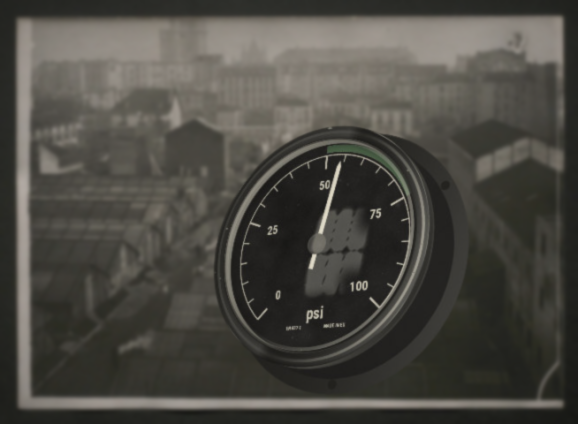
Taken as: 55 (psi)
